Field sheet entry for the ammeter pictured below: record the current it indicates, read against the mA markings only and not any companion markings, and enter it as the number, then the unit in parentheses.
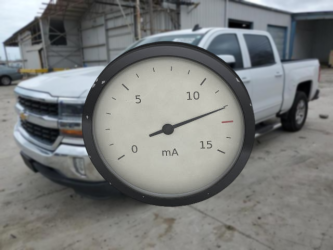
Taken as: 12 (mA)
